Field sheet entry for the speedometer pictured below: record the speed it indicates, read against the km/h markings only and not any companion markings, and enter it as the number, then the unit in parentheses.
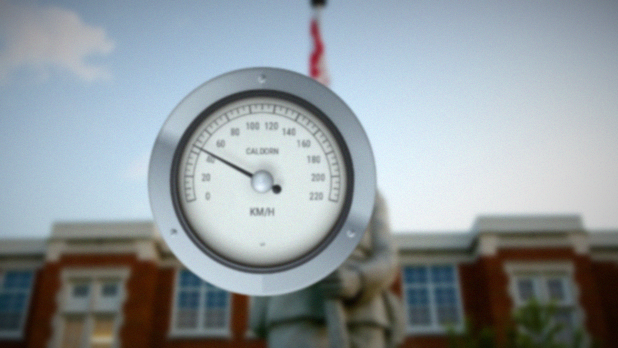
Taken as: 45 (km/h)
